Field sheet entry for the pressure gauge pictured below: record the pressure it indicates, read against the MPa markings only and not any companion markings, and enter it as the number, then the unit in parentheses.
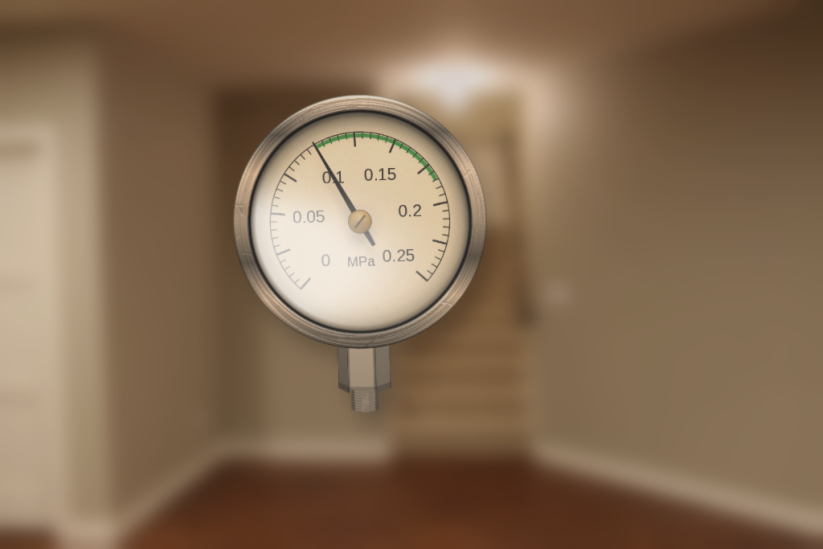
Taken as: 0.1 (MPa)
